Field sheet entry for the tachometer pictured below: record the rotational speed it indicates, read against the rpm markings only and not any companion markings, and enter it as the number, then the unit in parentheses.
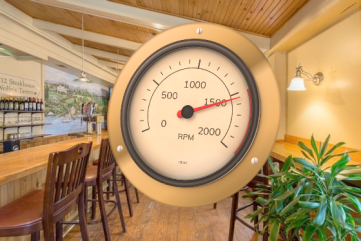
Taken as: 1550 (rpm)
